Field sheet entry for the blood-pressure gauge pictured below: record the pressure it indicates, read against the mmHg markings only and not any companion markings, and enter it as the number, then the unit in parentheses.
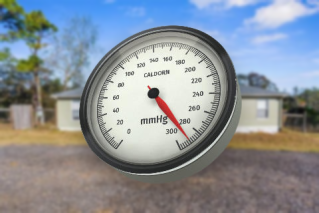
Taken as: 290 (mmHg)
